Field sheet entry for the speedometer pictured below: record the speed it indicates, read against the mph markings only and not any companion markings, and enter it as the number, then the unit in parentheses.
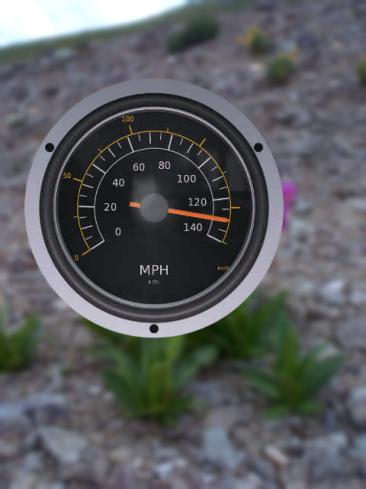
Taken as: 130 (mph)
